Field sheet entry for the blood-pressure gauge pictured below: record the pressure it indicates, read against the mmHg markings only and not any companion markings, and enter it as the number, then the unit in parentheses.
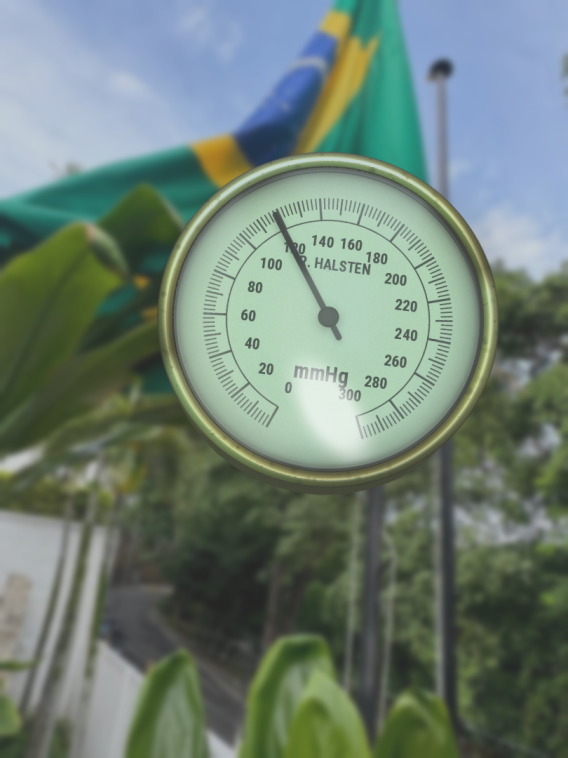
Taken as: 118 (mmHg)
